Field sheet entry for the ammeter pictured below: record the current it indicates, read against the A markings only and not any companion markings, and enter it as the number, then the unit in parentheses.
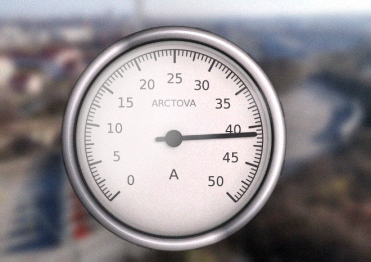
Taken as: 41 (A)
